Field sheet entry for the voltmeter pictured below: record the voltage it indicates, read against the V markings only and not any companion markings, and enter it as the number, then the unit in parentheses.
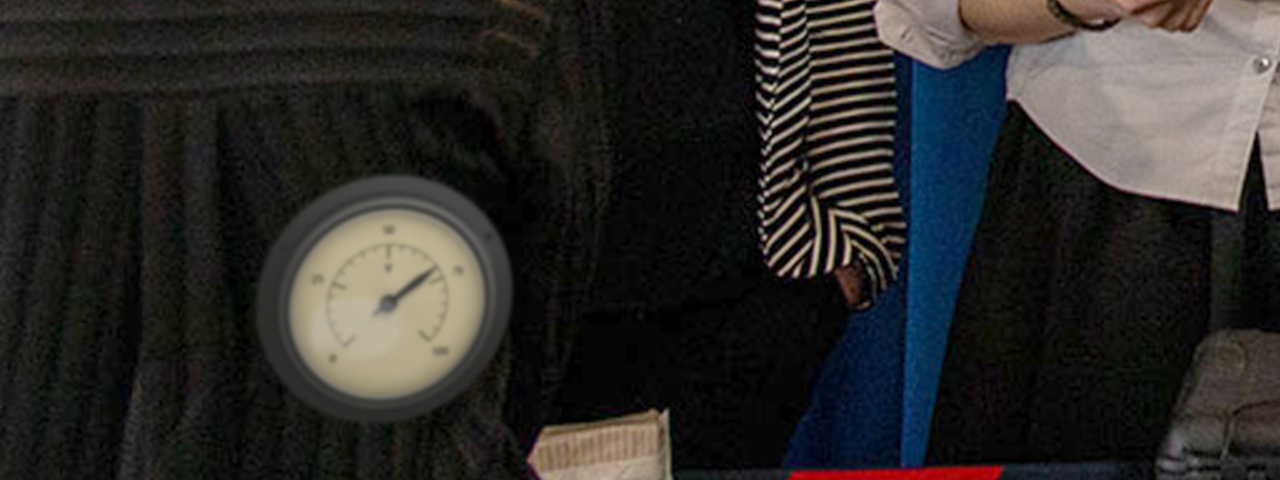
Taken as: 70 (V)
